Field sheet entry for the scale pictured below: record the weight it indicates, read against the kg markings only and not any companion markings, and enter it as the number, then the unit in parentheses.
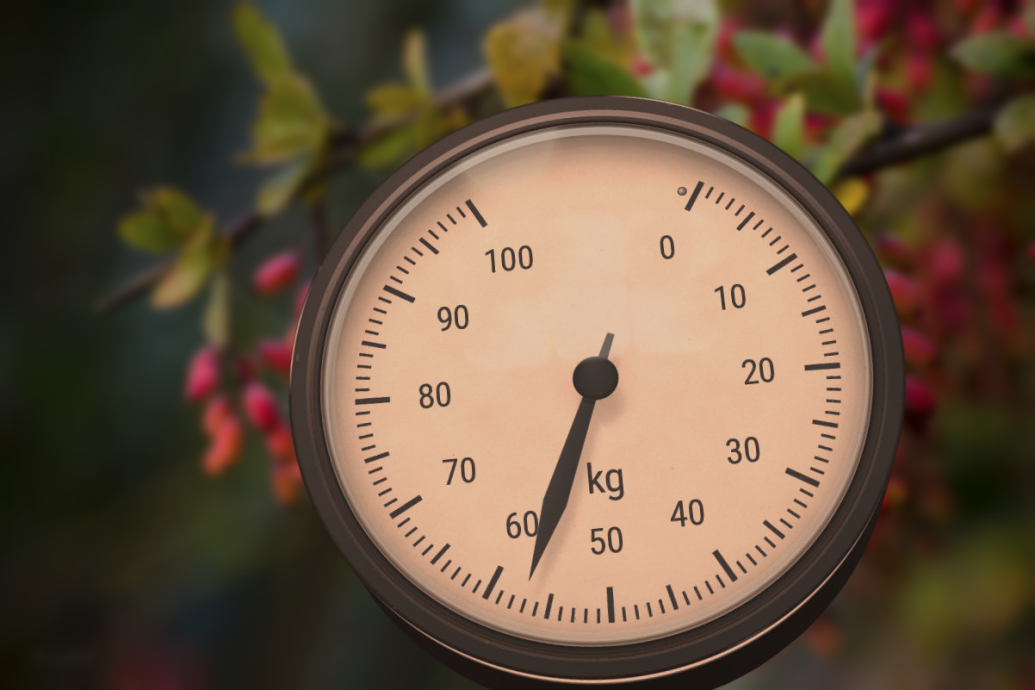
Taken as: 57 (kg)
